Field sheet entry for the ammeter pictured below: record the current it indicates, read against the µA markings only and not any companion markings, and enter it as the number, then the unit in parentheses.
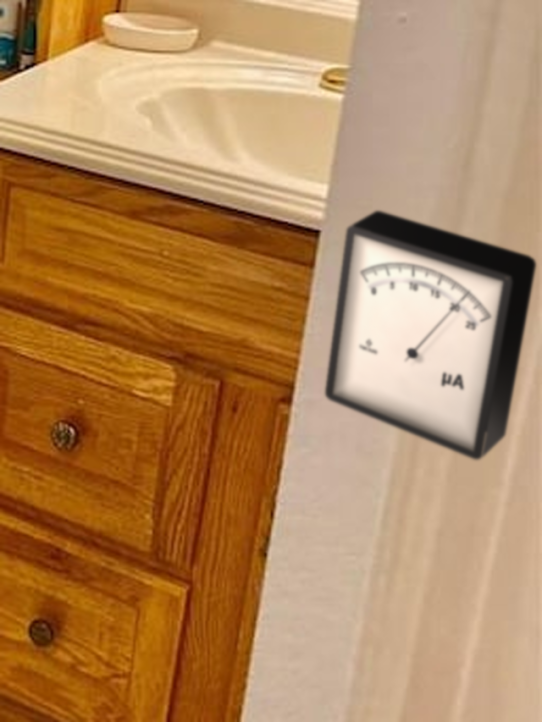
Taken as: 20 (µA)
